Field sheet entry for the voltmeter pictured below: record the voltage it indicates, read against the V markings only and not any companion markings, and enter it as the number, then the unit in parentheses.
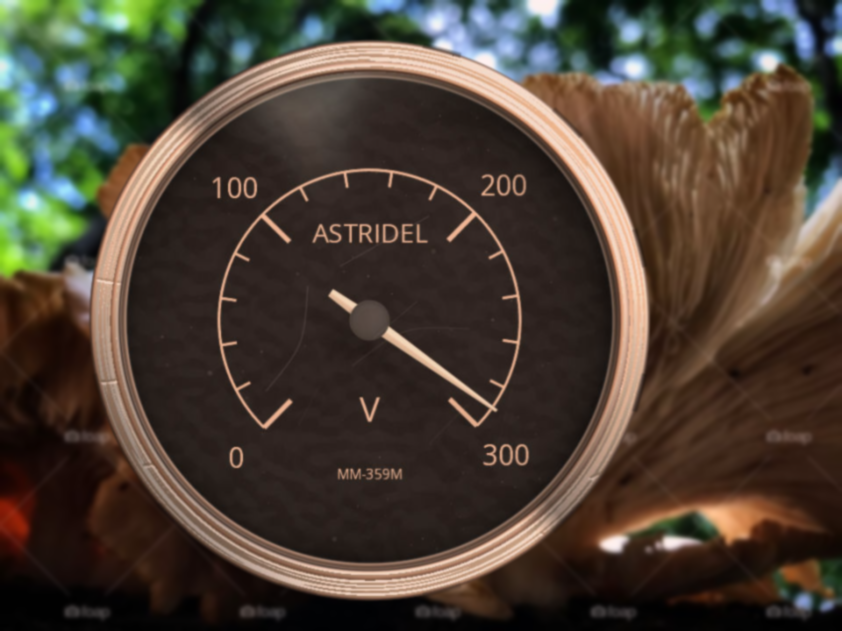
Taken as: 290 (V)
